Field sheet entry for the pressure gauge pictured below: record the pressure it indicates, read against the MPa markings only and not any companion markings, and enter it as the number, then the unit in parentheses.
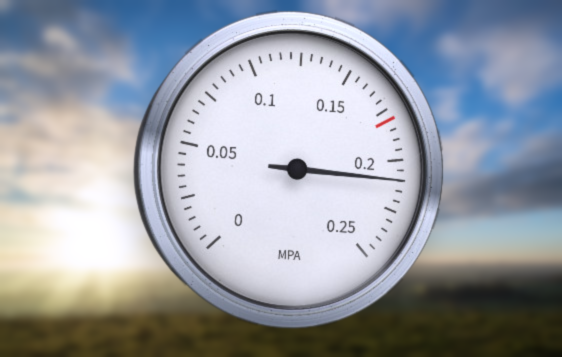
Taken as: 0.21 (MPa)
